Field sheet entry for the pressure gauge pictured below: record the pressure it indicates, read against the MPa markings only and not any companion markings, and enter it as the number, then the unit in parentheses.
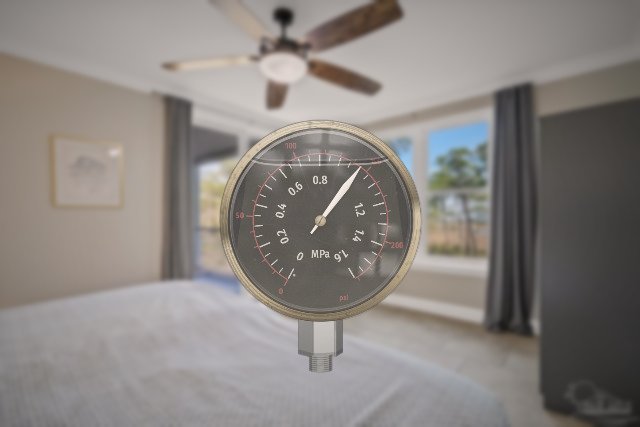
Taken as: 1 (MPa)
